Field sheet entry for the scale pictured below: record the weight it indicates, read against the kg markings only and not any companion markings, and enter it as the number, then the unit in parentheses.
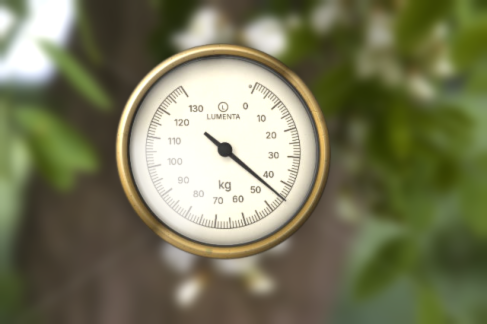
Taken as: 45 (kg)
